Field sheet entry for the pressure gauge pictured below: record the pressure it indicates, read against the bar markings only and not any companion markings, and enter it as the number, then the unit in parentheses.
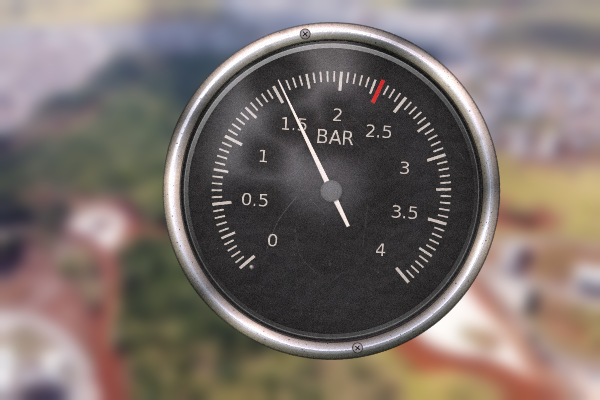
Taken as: 1.55 (bar)
